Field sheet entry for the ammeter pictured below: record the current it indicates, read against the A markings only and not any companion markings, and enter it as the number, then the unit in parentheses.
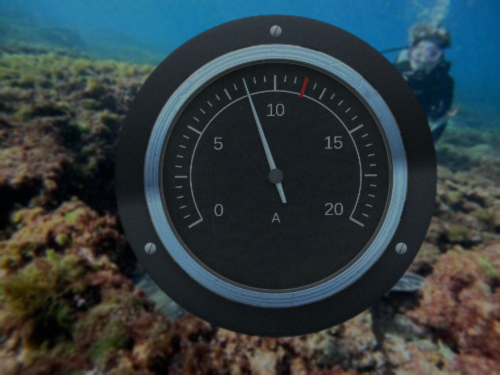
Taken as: 8.5 (A)
